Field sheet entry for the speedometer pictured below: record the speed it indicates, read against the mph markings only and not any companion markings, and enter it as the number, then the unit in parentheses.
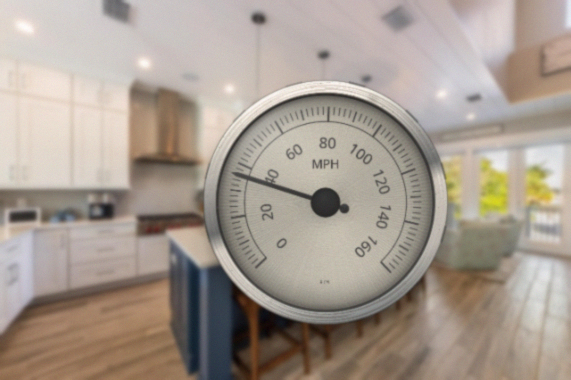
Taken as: 36 (mph)
